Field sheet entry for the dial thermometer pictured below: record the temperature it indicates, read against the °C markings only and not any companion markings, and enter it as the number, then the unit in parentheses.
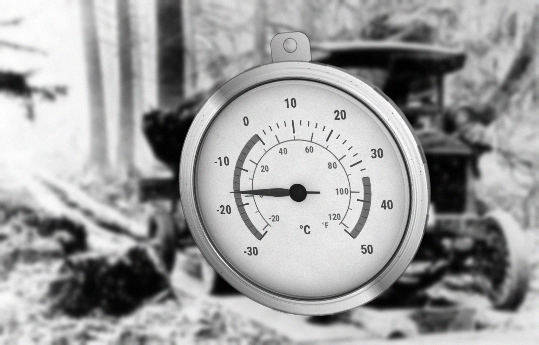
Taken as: -16 (°C)
